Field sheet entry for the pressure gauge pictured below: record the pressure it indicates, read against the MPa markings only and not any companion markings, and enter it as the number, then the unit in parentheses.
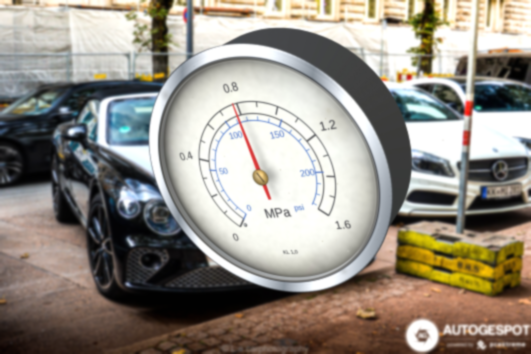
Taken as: 0.8 (MPa)
